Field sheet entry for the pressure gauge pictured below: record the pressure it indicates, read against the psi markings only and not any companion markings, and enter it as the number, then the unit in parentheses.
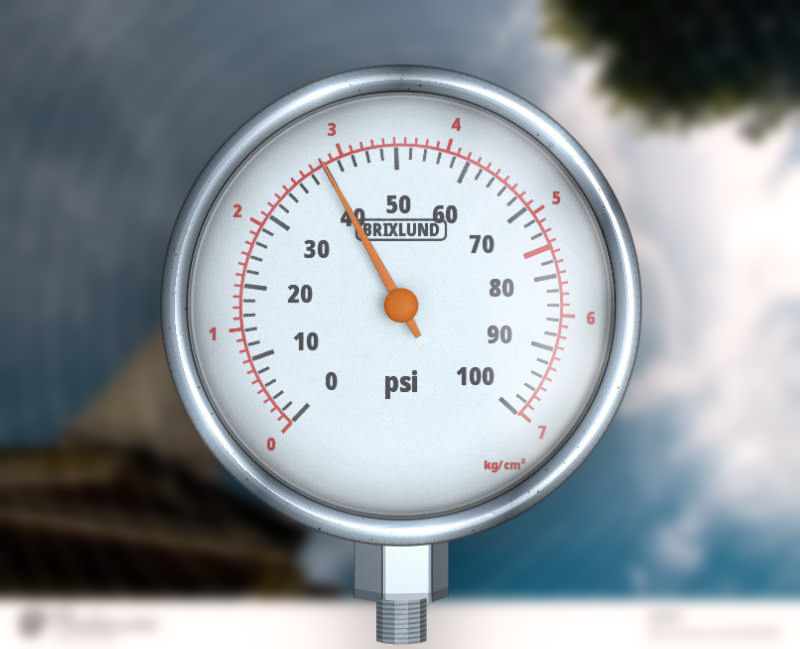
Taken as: 40 (psi)
